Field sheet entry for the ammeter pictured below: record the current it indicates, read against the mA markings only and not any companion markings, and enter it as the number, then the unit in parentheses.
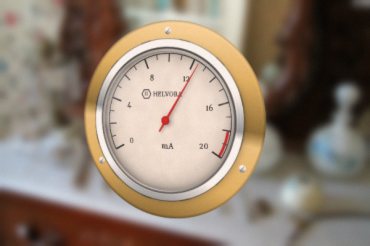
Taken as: 12.5 (mA)
